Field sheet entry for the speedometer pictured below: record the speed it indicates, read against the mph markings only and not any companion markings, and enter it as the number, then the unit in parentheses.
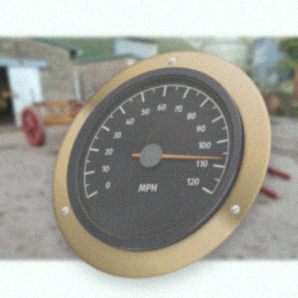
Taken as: 107.5 (mph)
